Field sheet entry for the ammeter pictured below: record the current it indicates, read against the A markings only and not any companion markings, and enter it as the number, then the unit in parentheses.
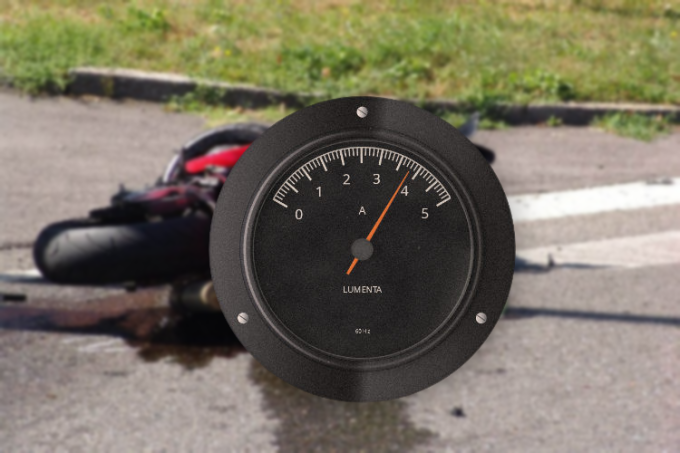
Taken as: 3.8 (A)
